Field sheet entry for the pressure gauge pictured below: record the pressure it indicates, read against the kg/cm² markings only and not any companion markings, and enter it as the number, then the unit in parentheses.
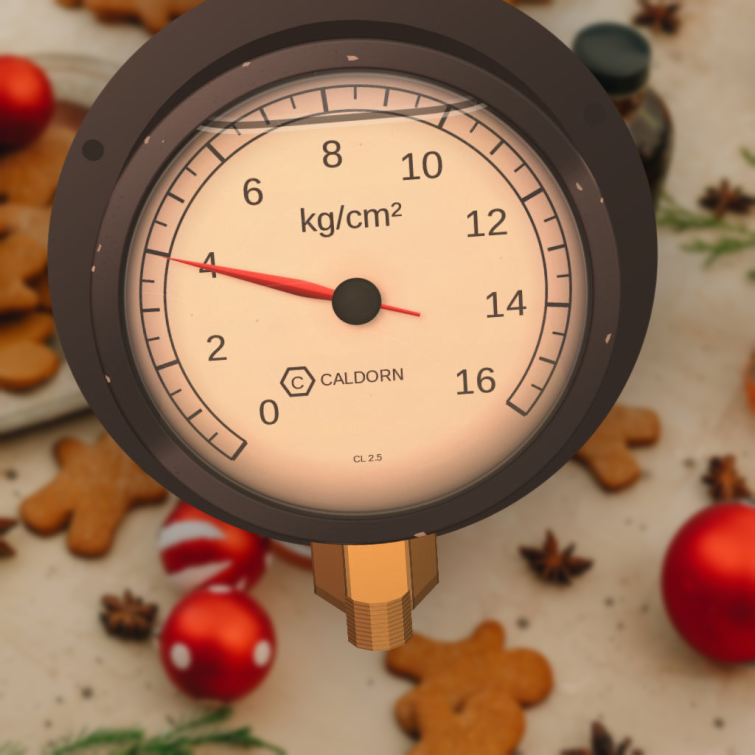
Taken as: 4 (kg/cm²)
